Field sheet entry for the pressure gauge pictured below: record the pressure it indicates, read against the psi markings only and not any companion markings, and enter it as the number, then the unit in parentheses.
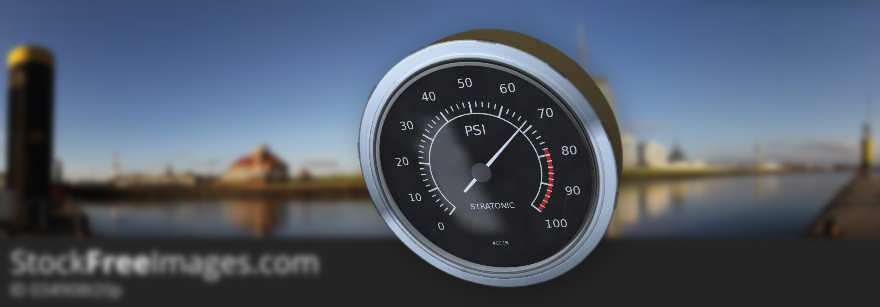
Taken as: 68 (psi)
